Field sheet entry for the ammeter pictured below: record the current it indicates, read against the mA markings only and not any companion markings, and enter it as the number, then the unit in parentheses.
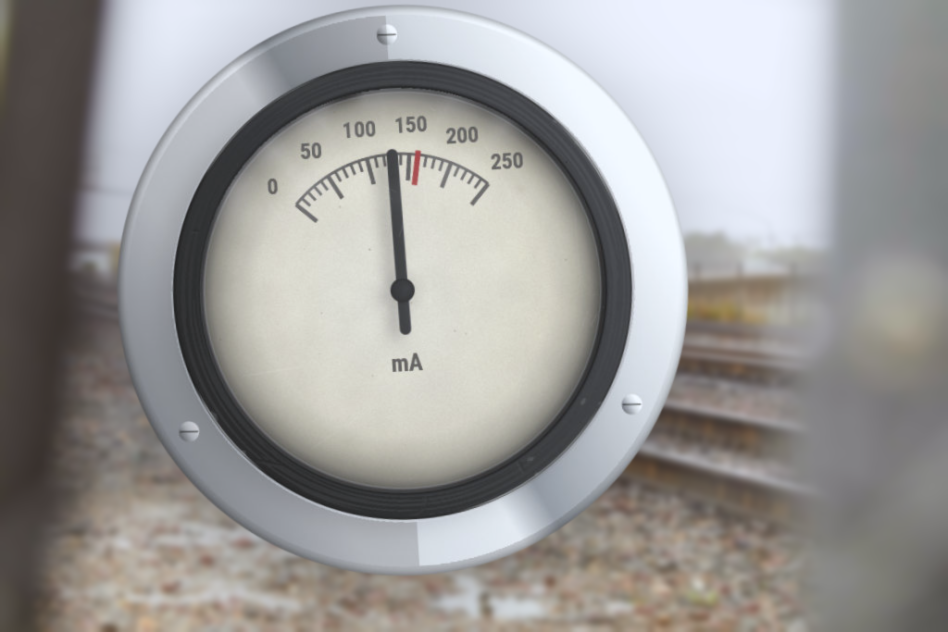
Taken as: 130 (mA)
